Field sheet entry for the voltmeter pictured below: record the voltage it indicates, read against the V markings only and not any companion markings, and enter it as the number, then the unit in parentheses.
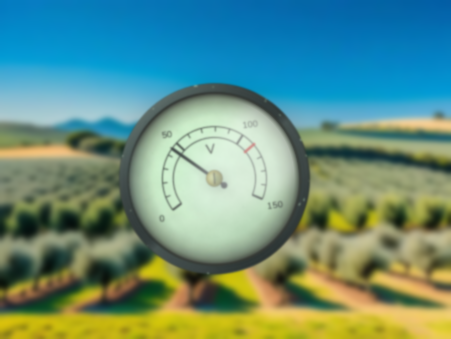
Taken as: 45 (V)
